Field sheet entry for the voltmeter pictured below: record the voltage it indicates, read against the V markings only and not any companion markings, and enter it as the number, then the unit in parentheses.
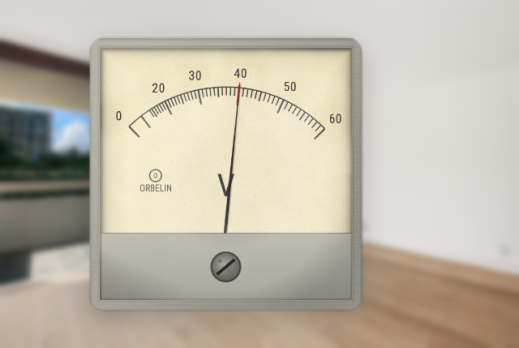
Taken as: 40 (V)
